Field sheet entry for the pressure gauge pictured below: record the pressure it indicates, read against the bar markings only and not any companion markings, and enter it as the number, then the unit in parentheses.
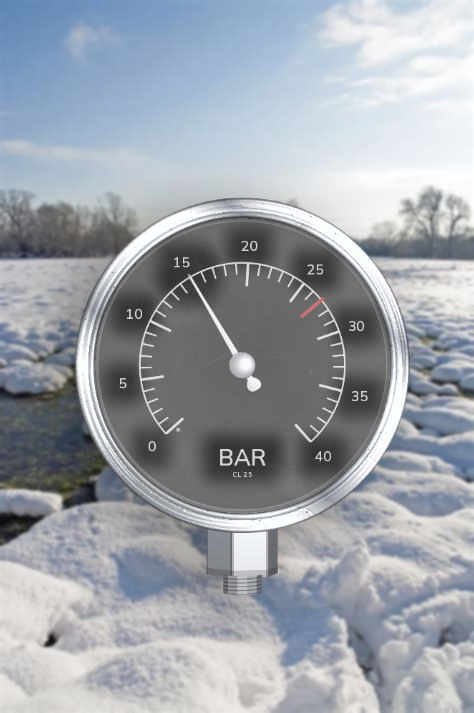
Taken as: 15 (bar)
